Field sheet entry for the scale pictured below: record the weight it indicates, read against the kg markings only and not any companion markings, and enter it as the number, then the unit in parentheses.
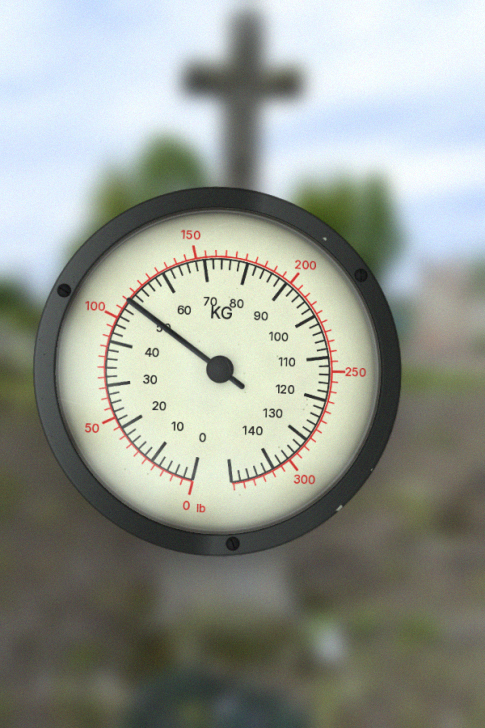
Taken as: 50 (kg)
